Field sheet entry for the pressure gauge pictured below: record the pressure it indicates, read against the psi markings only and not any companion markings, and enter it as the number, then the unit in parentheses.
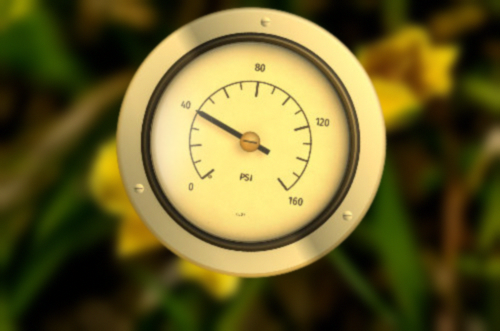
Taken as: 40 (psi)
